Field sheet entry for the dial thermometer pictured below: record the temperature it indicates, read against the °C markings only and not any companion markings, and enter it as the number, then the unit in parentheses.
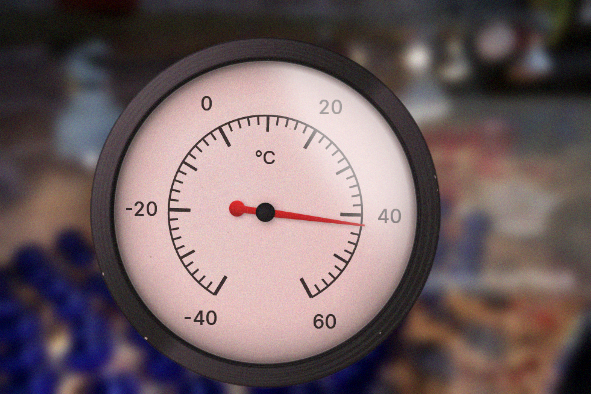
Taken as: 42 (°C)
